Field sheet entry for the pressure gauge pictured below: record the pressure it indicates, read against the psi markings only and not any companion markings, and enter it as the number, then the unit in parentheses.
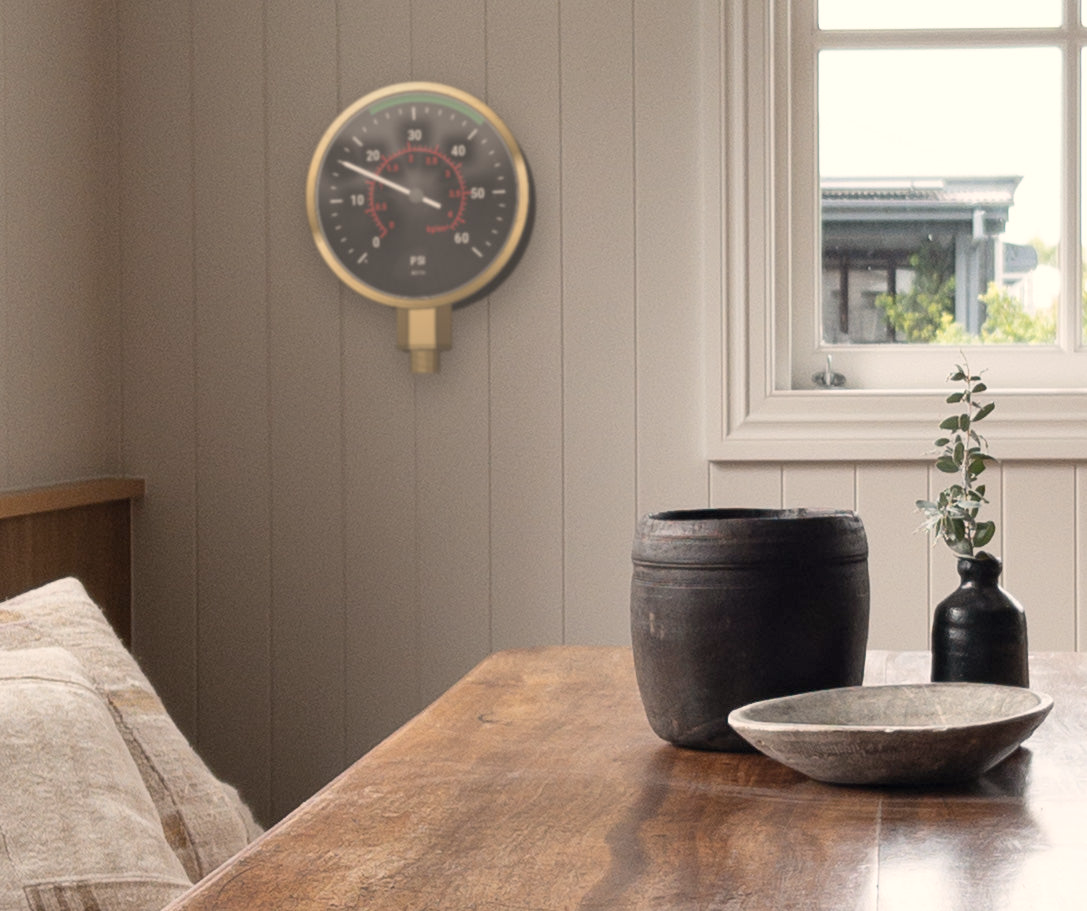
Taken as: 16 (psi)
